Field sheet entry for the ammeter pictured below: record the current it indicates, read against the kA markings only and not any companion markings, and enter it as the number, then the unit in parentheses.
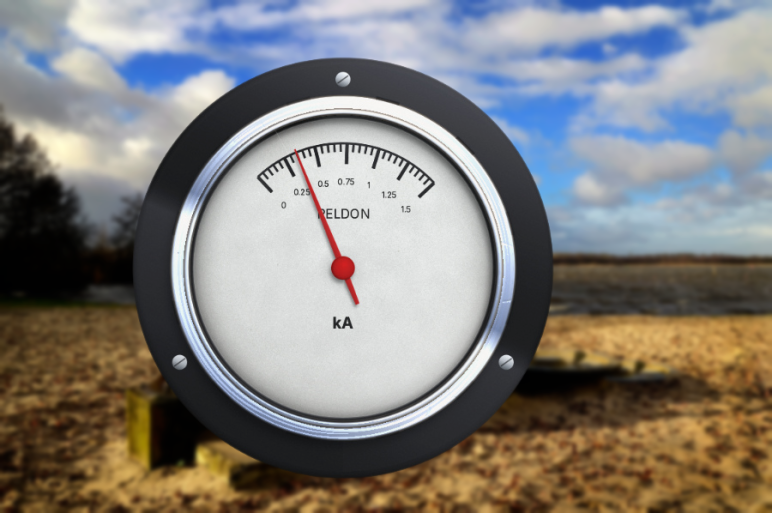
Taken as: 0.35 (kA)
